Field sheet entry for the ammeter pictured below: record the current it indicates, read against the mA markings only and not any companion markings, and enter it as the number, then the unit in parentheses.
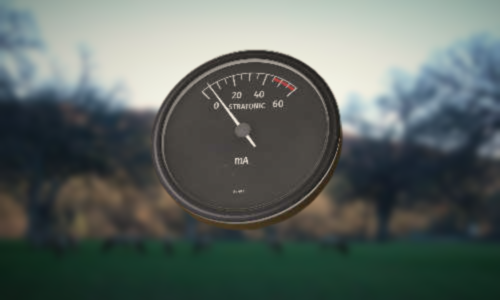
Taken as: 5 (mA)
